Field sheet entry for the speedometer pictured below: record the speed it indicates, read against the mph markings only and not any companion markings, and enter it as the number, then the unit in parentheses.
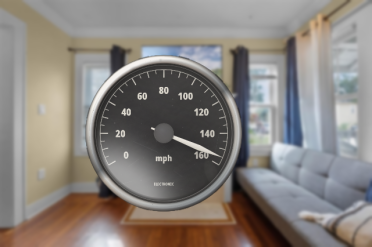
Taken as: 155 (mph)
